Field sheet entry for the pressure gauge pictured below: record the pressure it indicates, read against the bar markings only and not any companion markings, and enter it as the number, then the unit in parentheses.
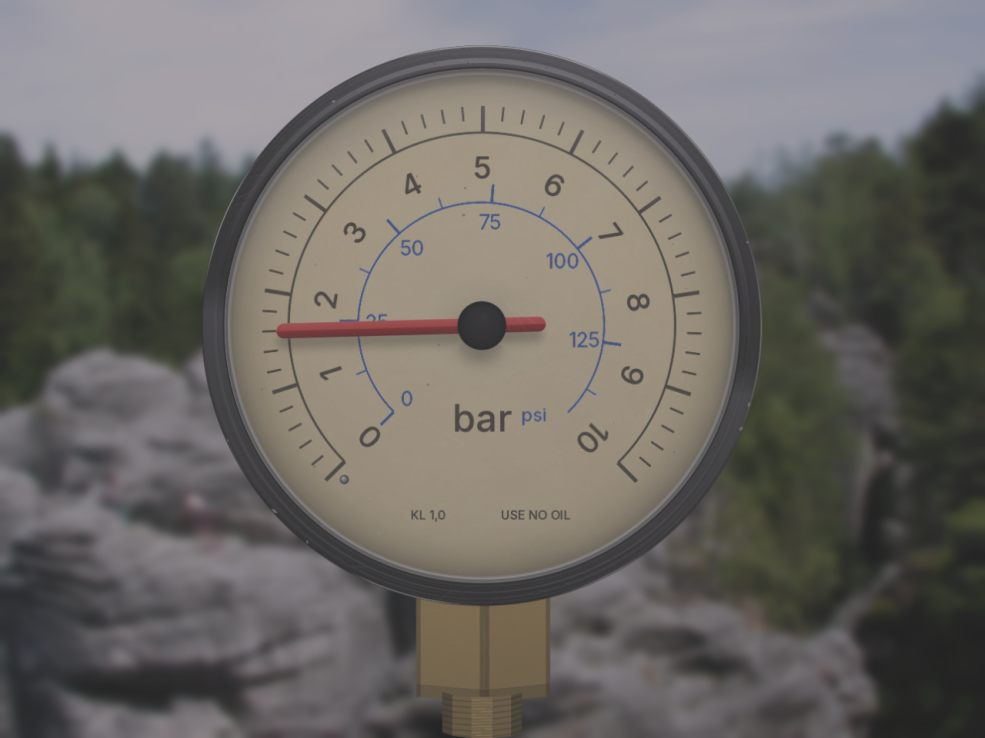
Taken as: 1.6 (bar)
